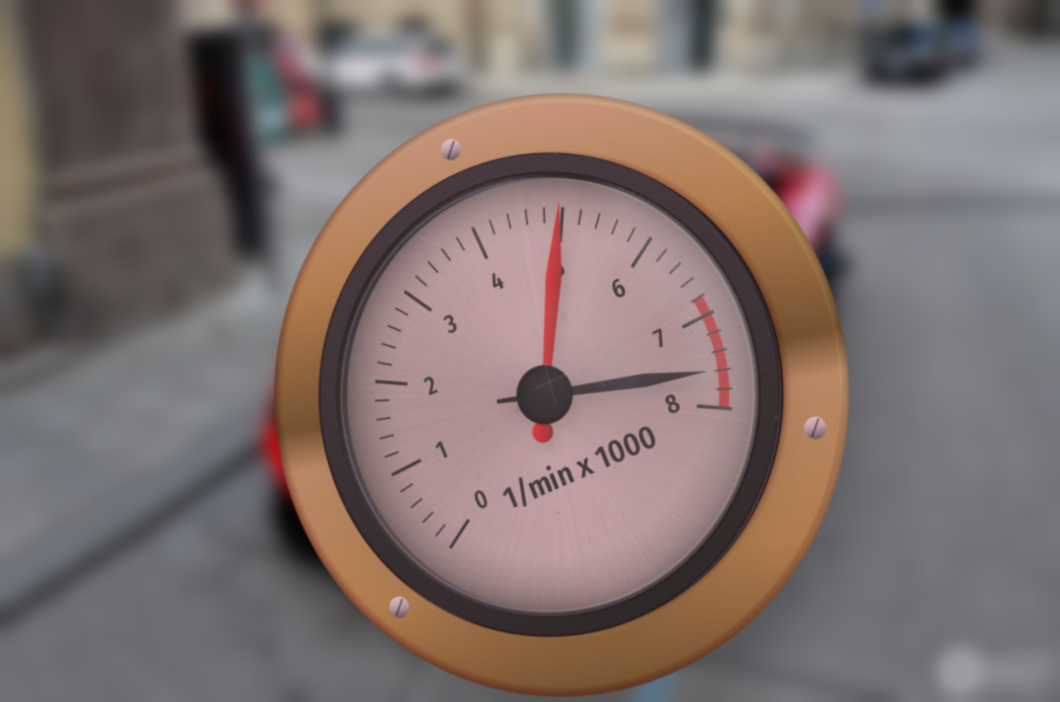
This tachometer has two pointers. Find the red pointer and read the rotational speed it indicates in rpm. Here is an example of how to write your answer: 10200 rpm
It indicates 5000 rpm
